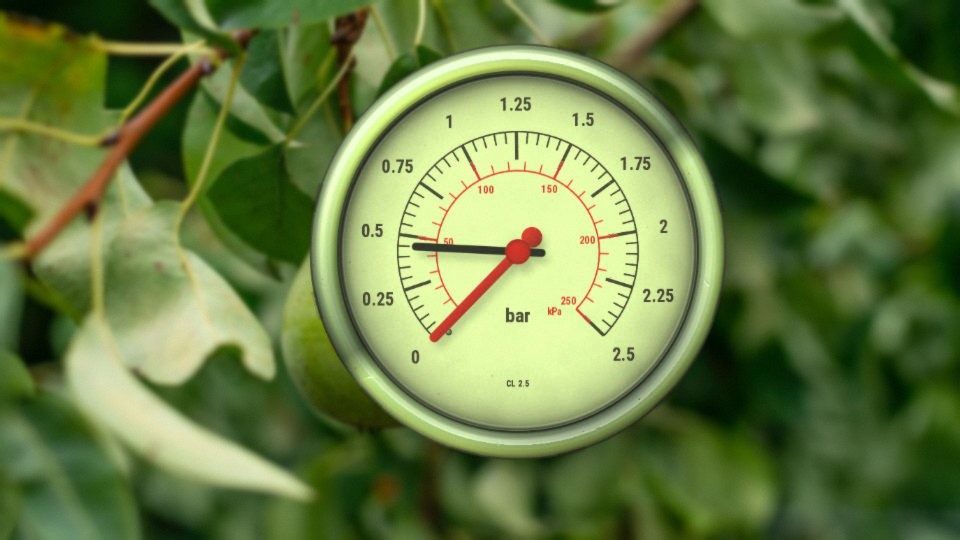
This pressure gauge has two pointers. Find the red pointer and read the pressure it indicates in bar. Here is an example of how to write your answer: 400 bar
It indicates 0 bar
